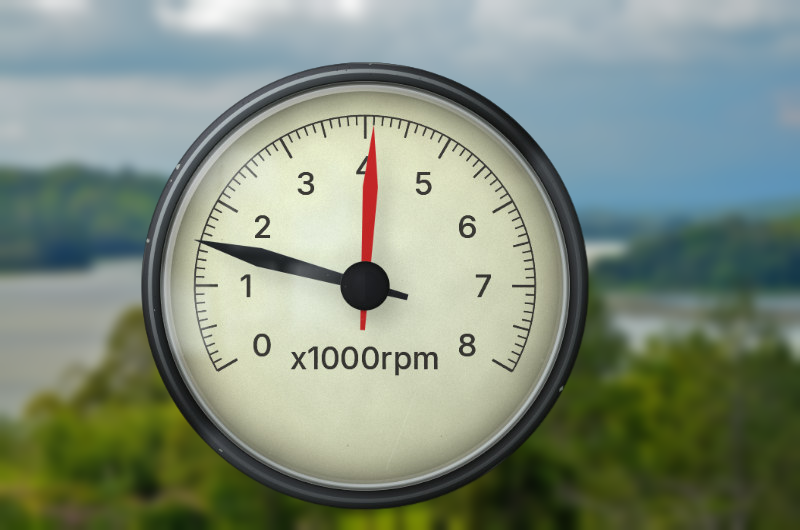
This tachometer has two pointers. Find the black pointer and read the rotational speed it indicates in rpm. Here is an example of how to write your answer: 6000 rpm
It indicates 1500 rpm
